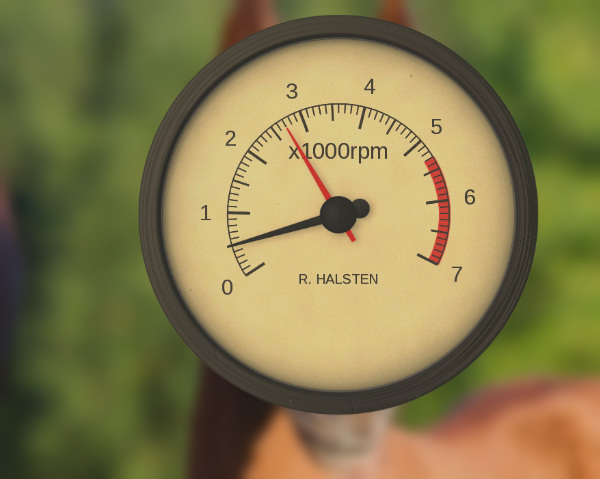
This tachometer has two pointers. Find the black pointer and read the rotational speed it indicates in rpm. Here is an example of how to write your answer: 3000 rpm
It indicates 500 rpm
